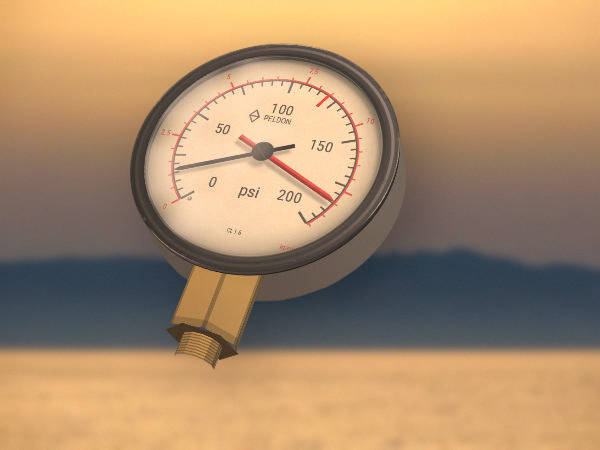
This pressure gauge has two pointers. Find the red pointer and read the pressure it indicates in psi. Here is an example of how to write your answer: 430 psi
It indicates 185 psi
